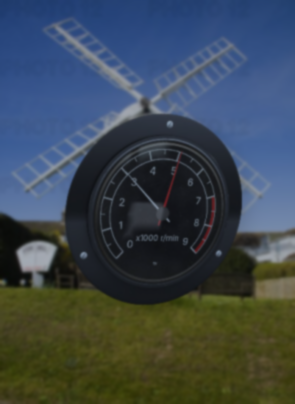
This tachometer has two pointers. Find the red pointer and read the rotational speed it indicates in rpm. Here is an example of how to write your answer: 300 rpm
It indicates 5000 rpm
